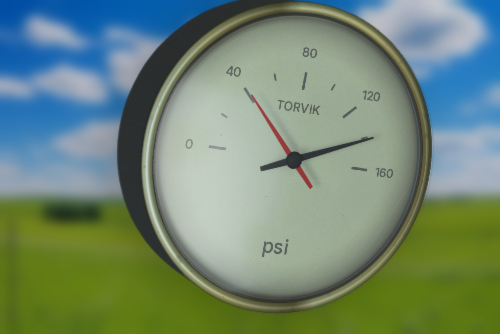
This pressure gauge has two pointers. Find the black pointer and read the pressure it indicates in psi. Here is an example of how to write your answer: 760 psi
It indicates 140 psi
